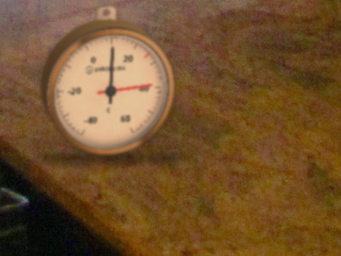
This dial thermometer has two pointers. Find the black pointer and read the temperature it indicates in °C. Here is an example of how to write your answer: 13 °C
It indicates 10 °C
